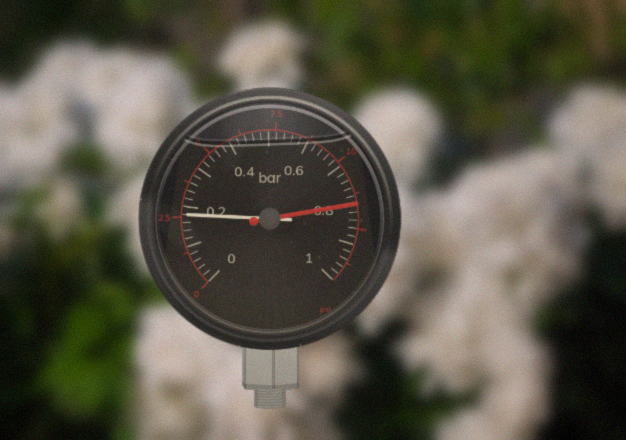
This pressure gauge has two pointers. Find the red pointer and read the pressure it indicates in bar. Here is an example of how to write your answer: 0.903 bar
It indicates 0.8 bar
